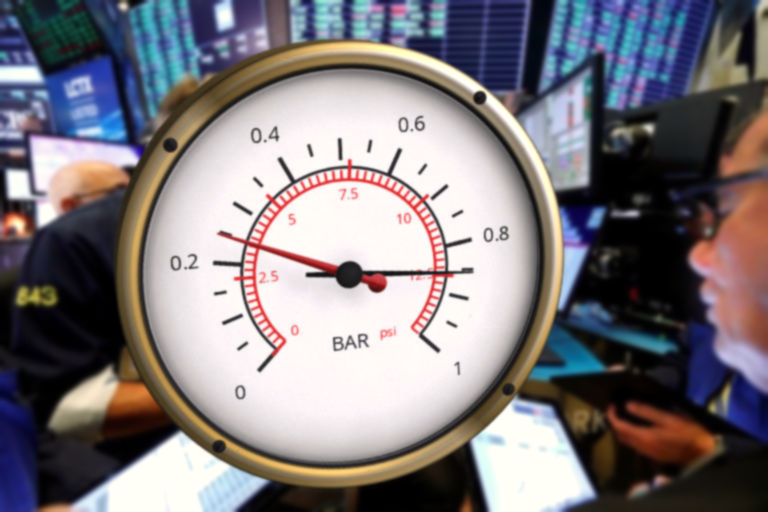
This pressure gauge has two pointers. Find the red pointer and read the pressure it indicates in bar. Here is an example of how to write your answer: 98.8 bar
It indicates 0.25 bar
